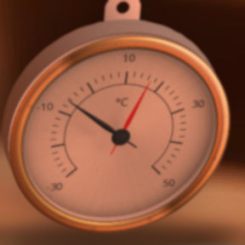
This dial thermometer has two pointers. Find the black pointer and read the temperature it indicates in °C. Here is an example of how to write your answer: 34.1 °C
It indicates -6 °C
